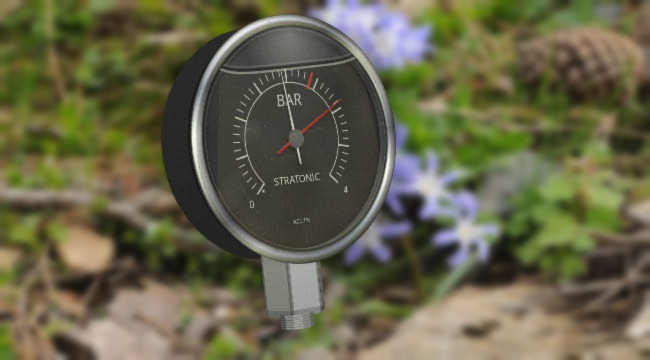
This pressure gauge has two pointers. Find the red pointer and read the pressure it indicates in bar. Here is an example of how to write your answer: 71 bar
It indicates 2.9 bar
